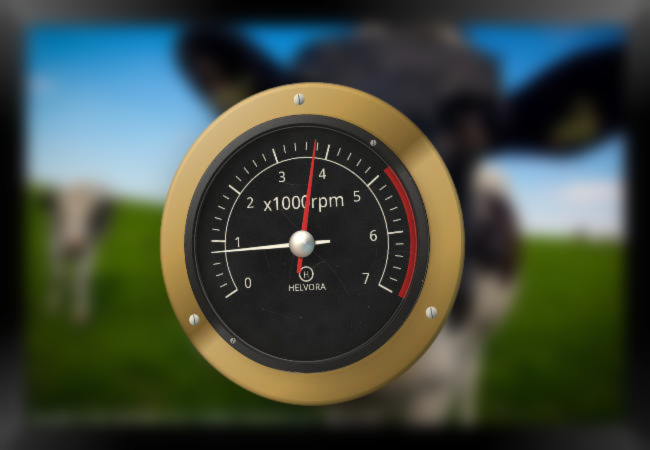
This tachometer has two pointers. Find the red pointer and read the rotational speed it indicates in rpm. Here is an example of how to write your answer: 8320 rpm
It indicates 3800 rpm
